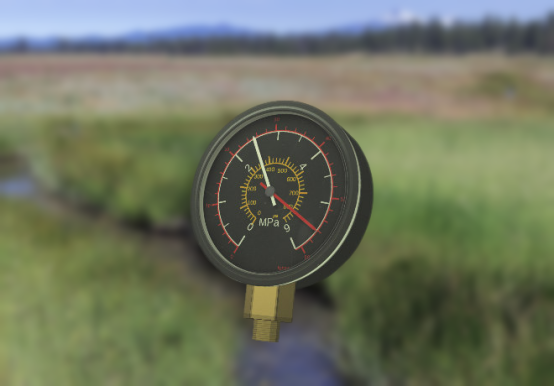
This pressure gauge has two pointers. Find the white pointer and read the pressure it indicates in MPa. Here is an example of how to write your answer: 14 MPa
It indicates 2.5 MPa
